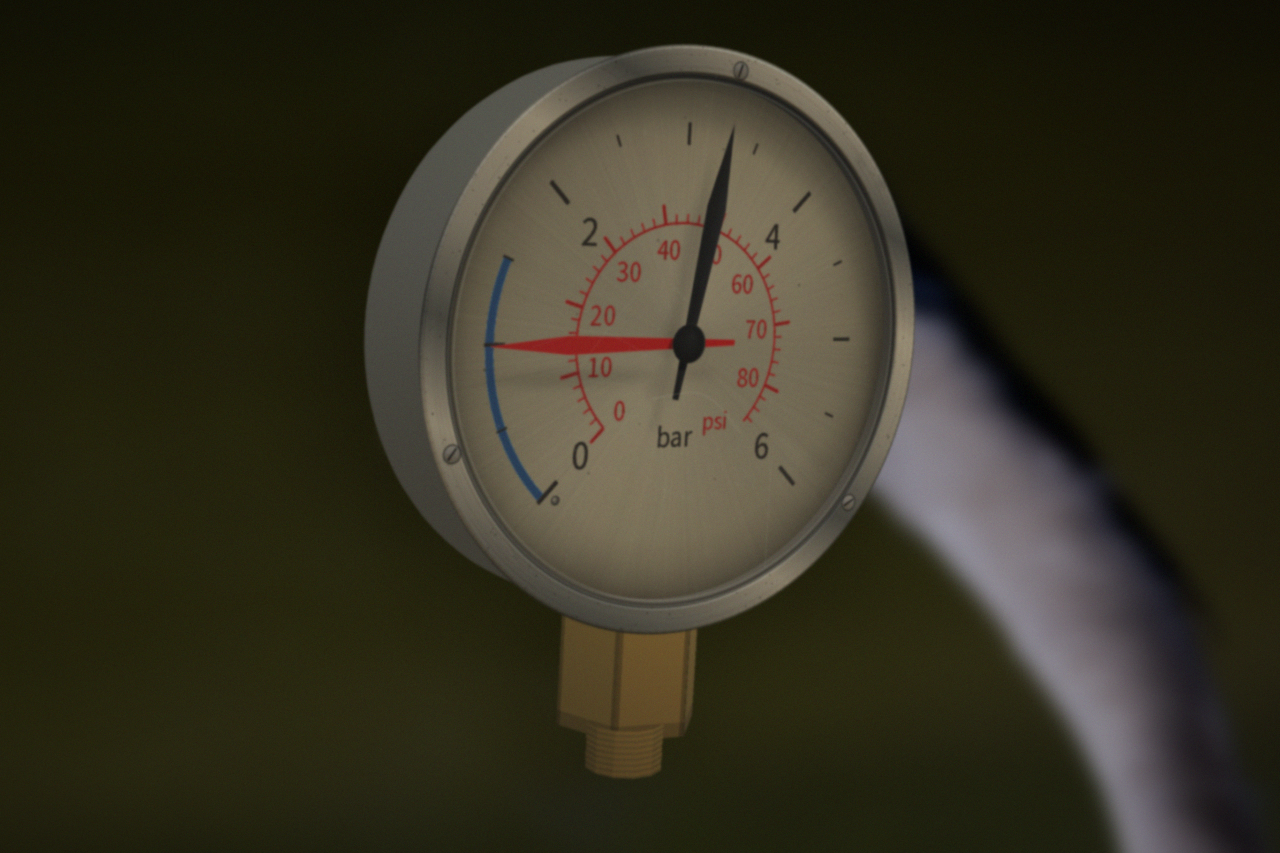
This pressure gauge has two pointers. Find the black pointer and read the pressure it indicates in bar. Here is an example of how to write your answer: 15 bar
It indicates 3.25 bar
